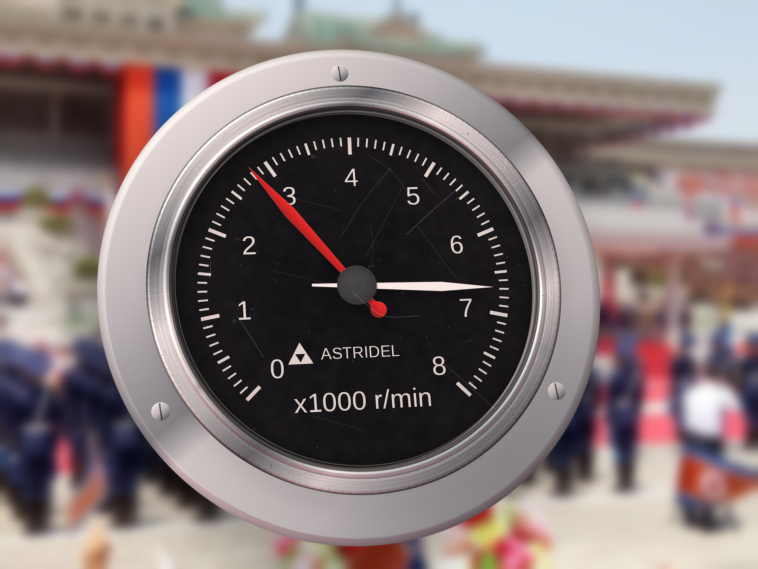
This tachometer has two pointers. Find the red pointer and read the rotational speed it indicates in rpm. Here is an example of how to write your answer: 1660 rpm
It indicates 2800 rpm
